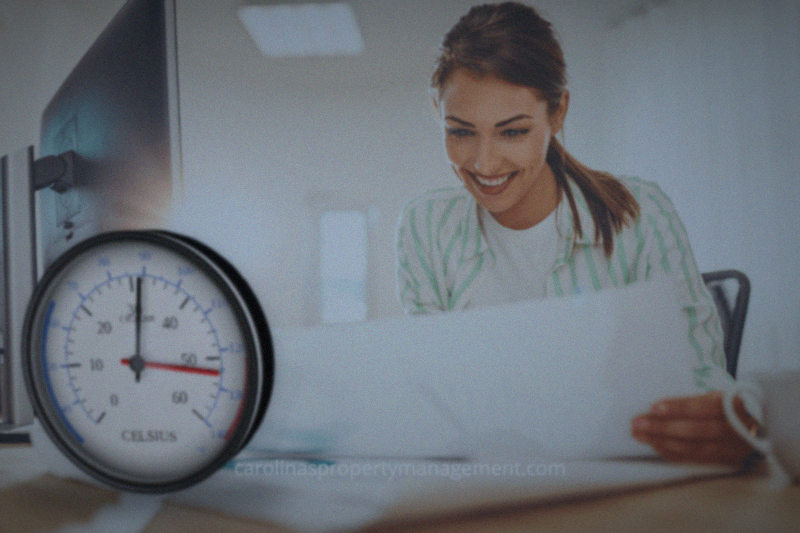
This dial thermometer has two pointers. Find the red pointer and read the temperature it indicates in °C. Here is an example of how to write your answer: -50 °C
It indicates 52 °C
